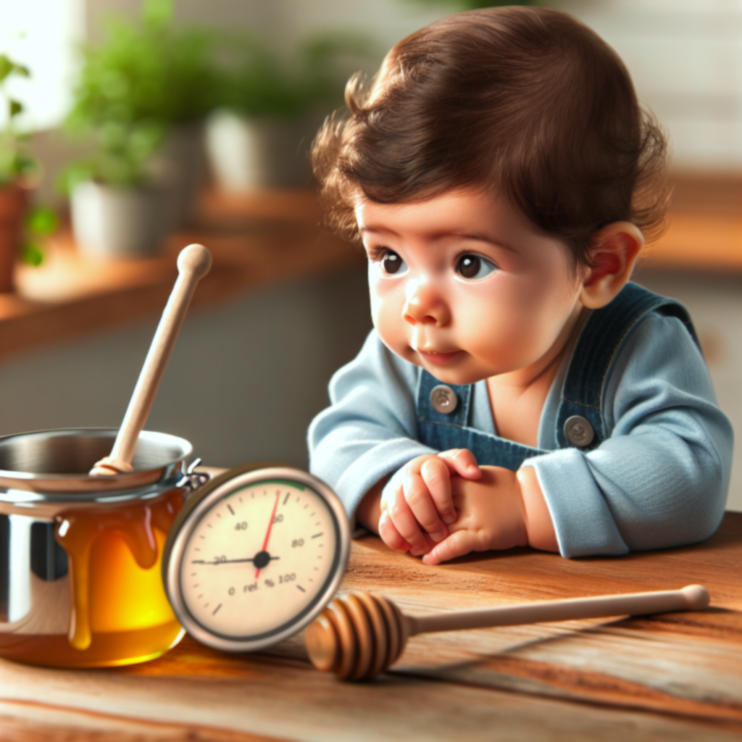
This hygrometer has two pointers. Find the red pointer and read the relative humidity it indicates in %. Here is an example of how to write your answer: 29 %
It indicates 56 %
